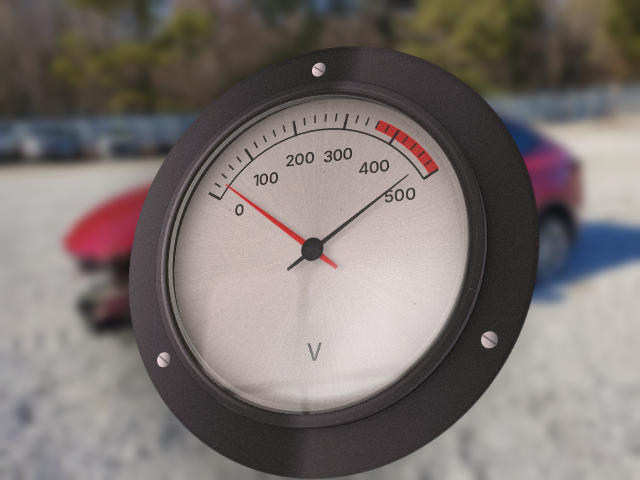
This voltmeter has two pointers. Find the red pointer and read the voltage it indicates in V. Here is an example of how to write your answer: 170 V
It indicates 30 V
